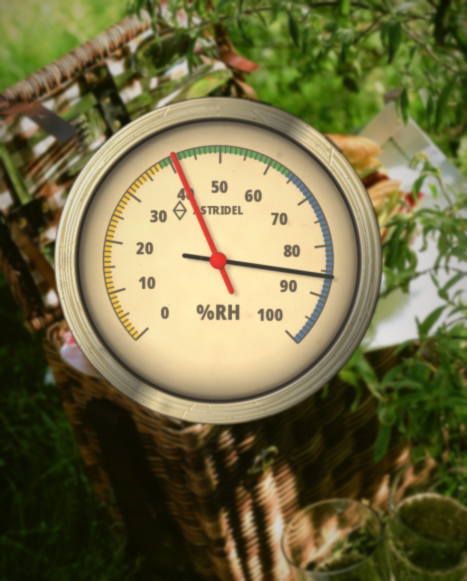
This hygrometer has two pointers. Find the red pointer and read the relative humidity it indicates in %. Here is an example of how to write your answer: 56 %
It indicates 41 %
